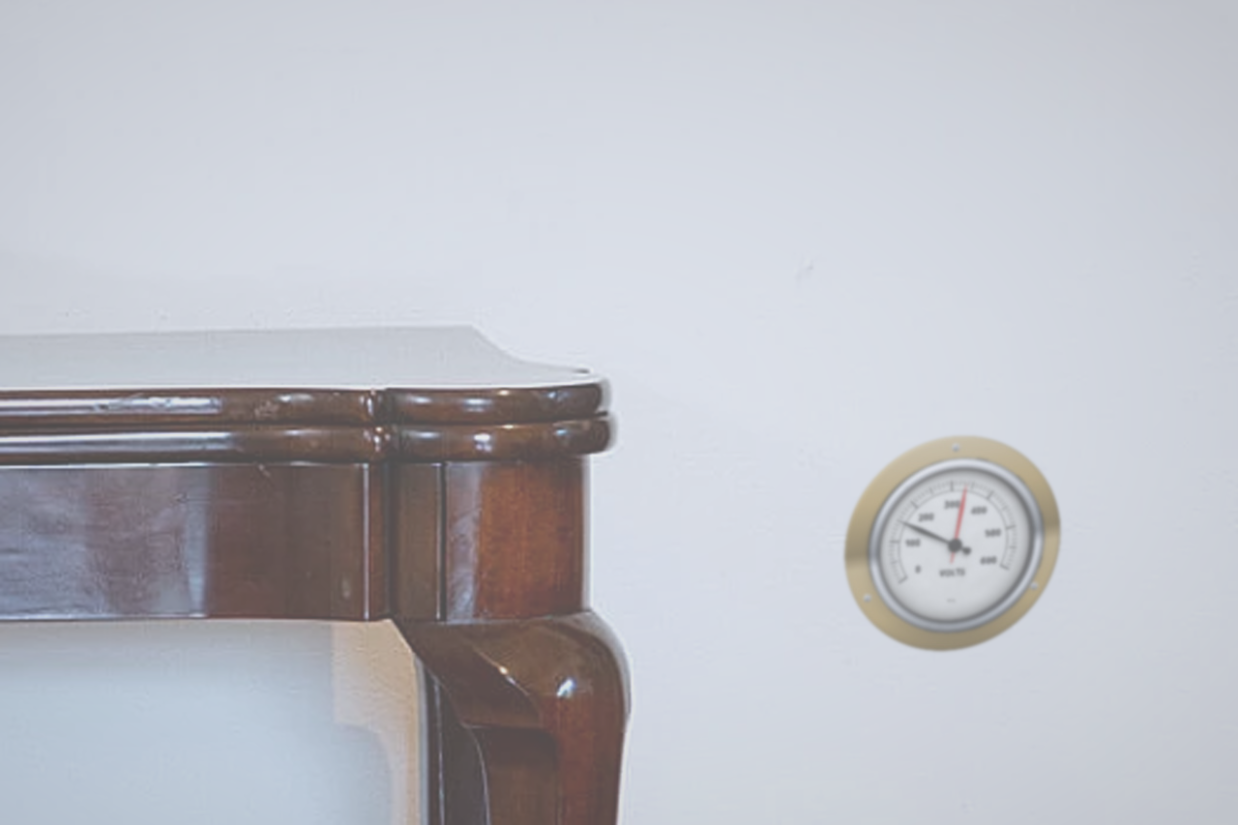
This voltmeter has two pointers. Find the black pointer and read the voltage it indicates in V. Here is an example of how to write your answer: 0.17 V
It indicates 150 V
